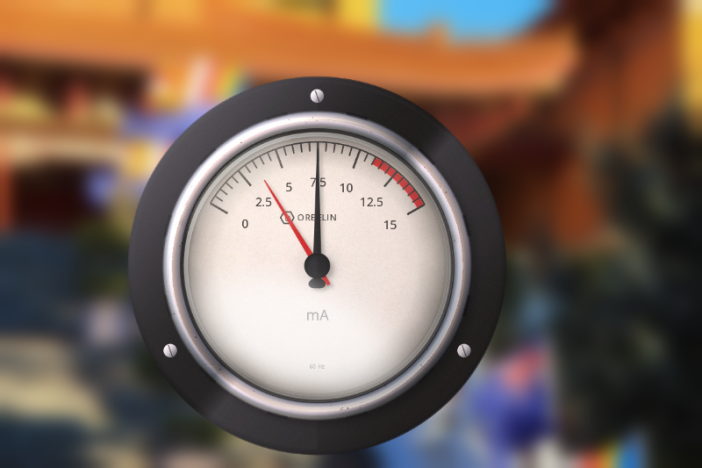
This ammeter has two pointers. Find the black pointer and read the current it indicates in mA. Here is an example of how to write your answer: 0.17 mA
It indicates 7.5 mA
